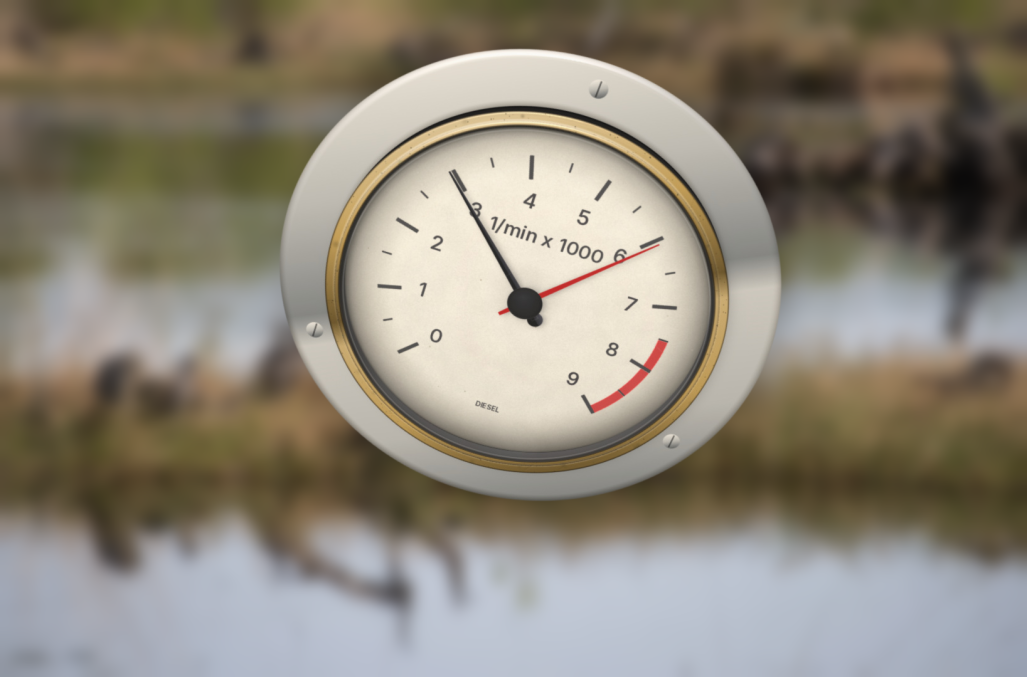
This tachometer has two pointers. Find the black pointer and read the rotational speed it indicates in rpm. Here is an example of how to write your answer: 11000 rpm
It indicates 3000 rpm
